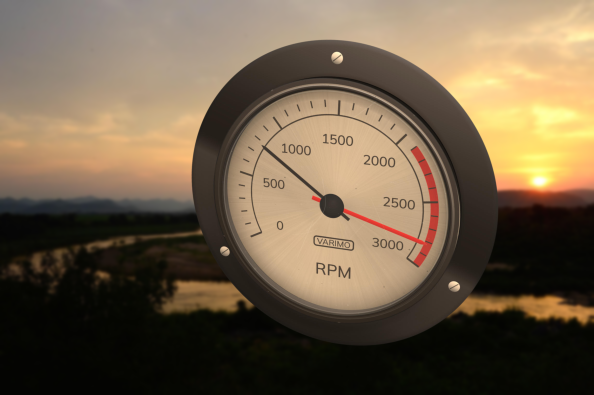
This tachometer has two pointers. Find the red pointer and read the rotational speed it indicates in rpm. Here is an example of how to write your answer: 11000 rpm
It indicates 2800 rpm
